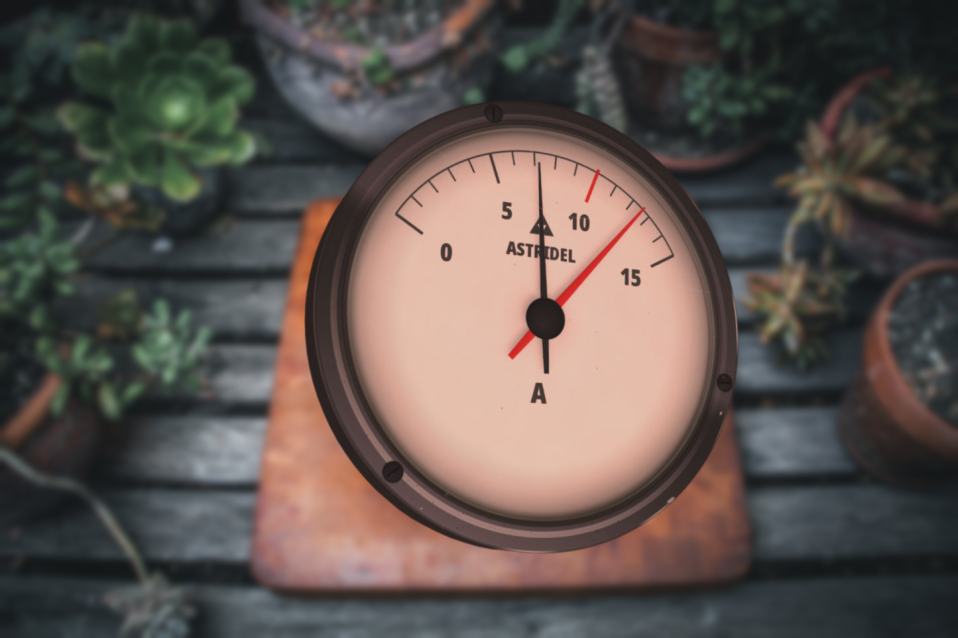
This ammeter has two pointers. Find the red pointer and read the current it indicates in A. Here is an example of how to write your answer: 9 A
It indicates 12.5 A
